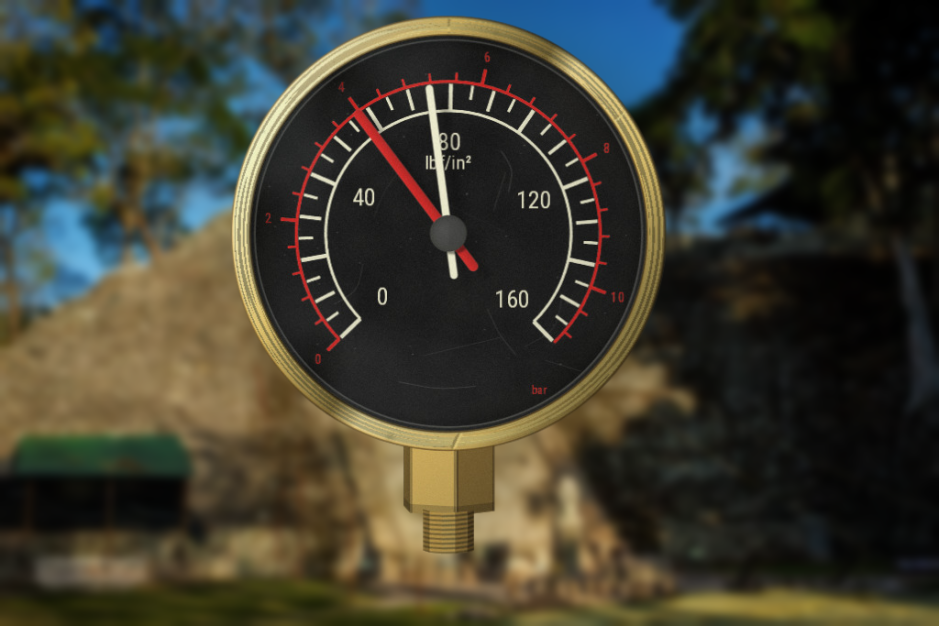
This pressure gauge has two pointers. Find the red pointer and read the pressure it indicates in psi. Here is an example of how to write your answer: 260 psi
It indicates 57.5 psi
